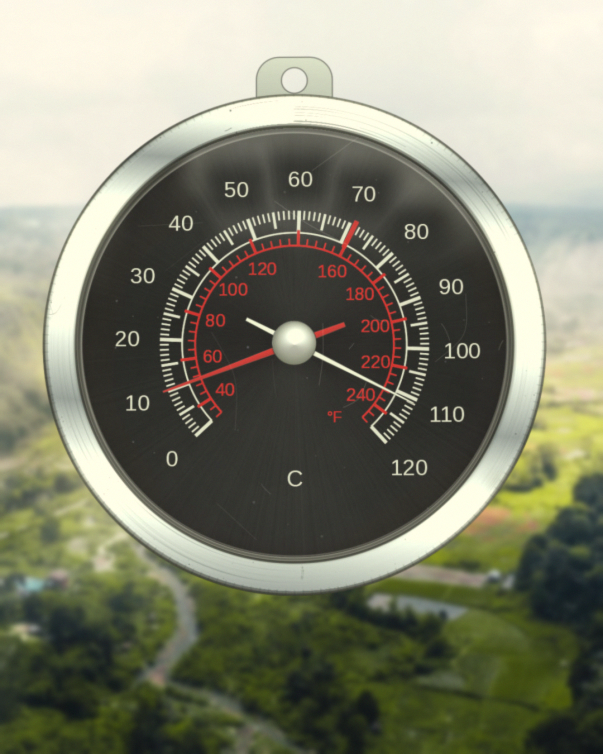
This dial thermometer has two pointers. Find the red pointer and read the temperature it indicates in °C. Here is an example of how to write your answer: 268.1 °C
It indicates 10 °C
